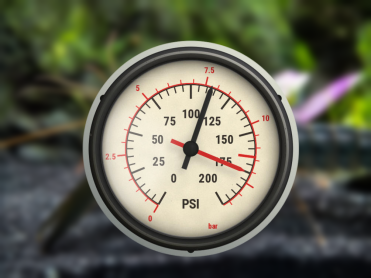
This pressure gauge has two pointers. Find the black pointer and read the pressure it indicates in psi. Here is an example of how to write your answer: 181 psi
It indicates 112.5 psi
